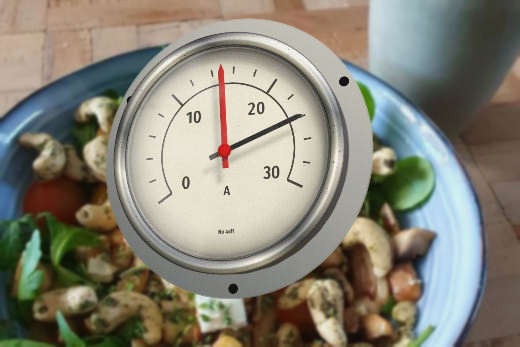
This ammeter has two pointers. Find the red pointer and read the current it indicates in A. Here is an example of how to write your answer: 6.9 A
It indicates 15 A
